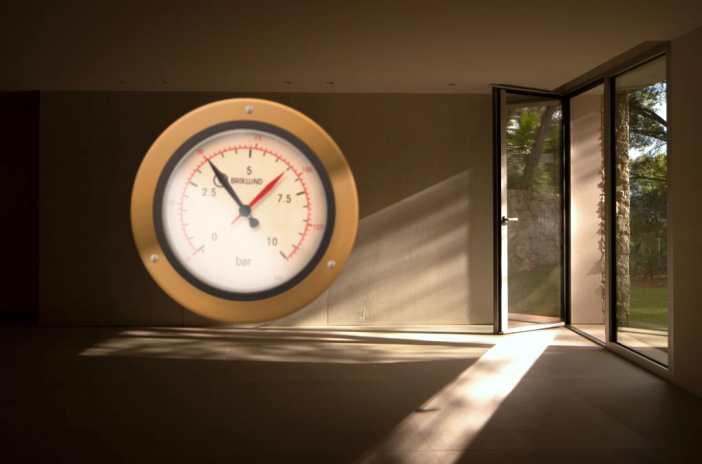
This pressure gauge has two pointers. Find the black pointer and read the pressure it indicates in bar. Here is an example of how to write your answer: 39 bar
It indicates 3.5 bar
